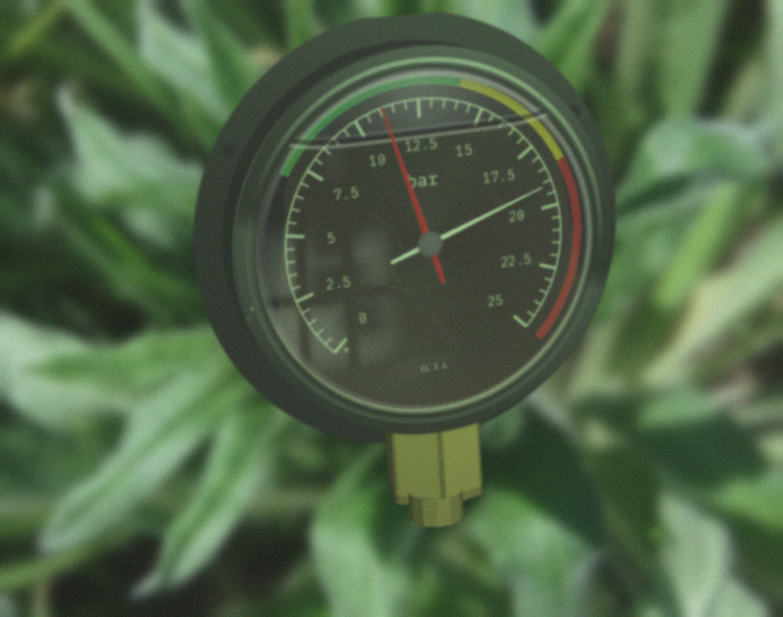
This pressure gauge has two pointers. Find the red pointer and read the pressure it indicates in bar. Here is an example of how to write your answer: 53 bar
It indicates 11 bar
